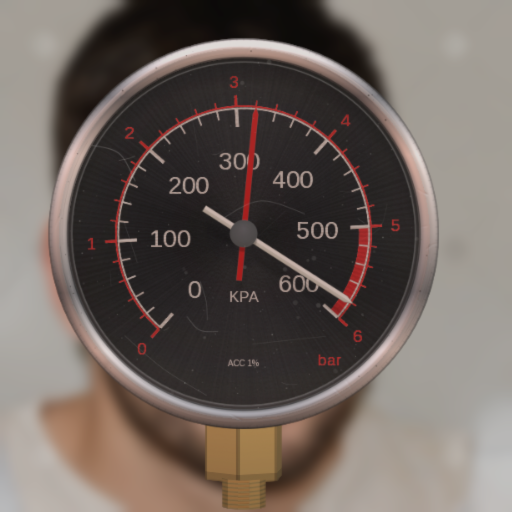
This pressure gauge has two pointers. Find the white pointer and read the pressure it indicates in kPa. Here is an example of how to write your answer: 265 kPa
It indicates 580 kPa
